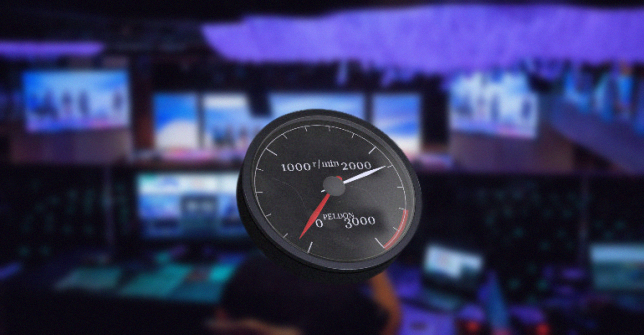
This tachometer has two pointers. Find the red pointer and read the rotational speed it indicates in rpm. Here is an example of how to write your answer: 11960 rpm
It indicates 100 rpm
